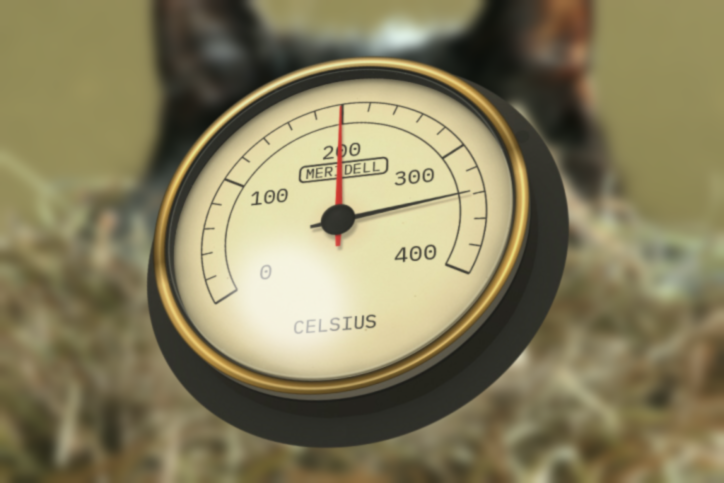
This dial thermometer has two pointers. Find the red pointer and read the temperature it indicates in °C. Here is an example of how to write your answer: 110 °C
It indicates 200 °C
